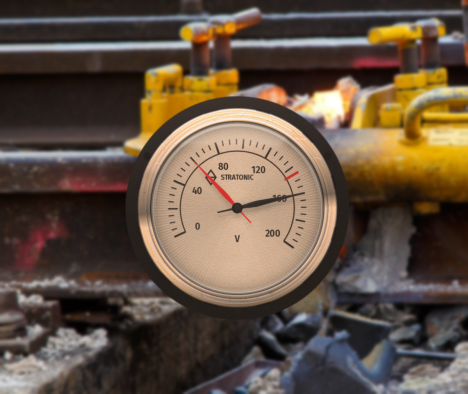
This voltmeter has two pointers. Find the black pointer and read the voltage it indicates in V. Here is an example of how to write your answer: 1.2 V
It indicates 160 V
